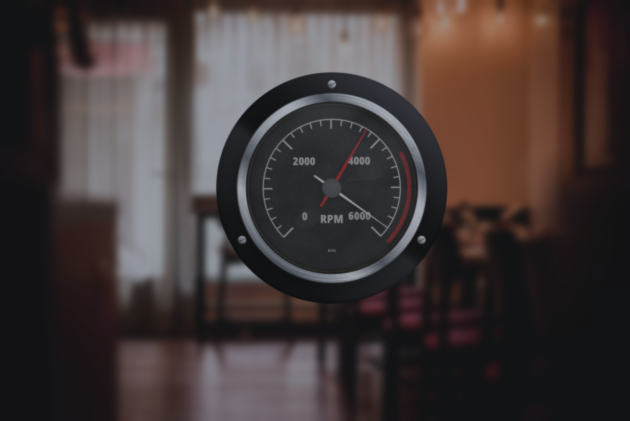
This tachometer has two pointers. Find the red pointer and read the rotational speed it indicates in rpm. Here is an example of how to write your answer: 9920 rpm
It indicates 3700 rpm
